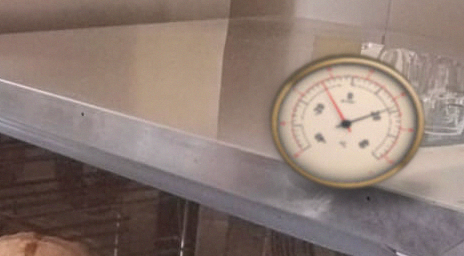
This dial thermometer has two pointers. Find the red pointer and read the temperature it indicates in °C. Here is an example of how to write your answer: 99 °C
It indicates -10 °C
